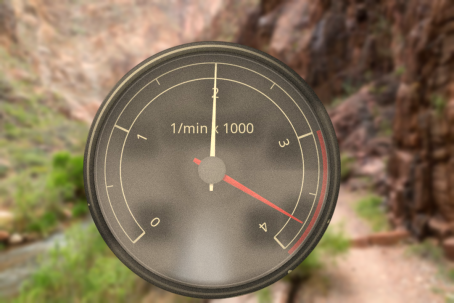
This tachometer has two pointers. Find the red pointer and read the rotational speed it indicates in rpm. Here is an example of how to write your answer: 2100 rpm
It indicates 3750 rpm
